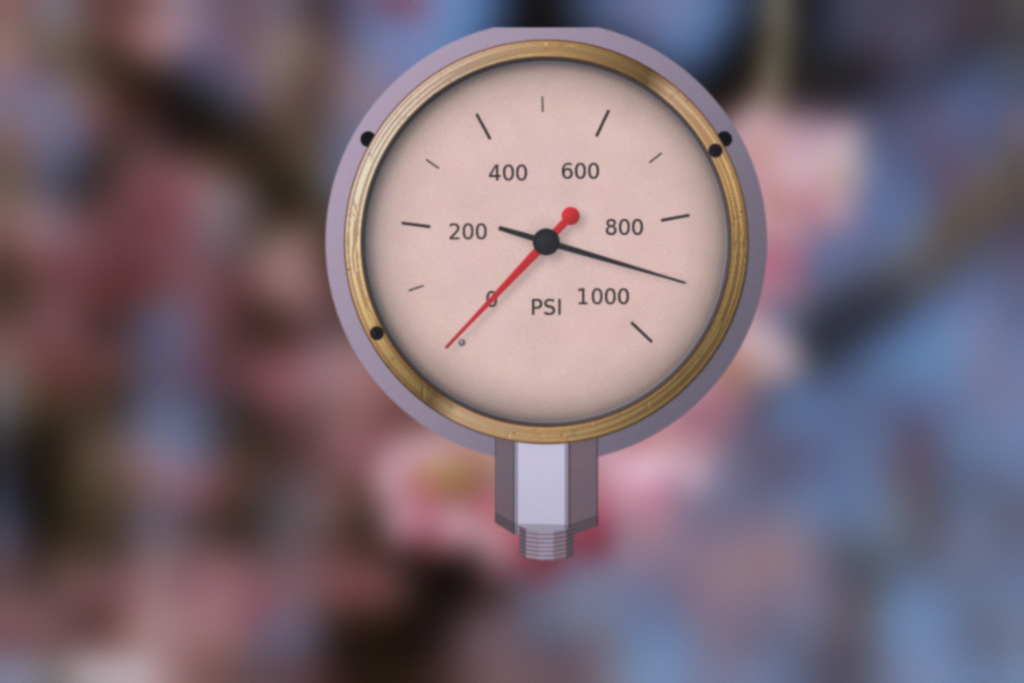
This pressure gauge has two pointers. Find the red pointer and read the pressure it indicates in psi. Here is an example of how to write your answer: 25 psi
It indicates 0 psi
